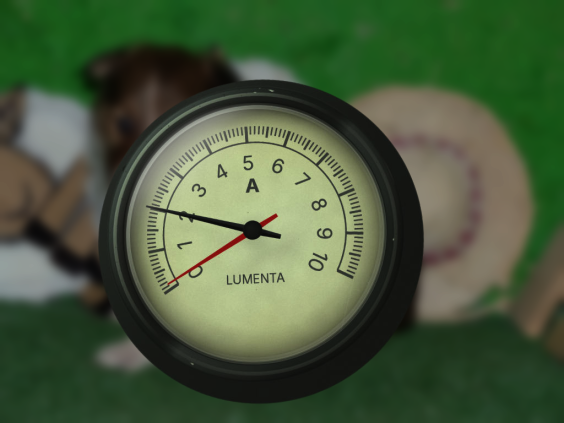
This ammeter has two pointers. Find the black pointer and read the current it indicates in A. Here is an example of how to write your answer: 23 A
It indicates 2 A
